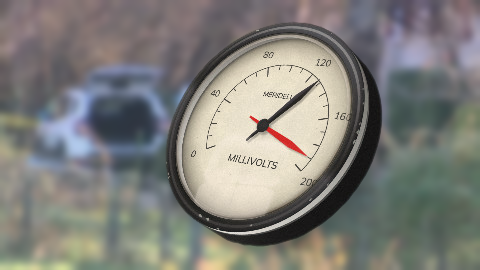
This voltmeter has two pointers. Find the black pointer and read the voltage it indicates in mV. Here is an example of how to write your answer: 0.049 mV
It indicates 130 mV
